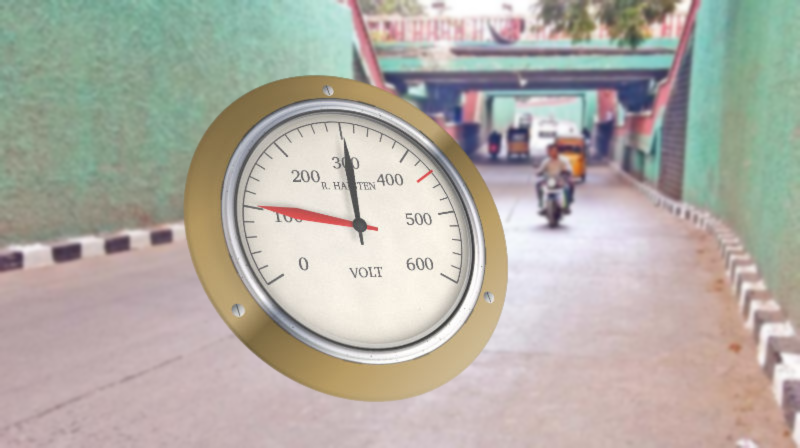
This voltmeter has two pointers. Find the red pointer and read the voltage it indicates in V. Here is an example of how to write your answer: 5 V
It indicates 100 V
